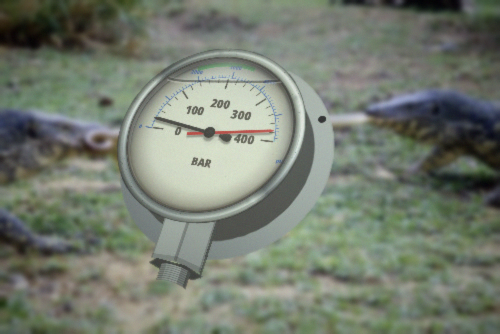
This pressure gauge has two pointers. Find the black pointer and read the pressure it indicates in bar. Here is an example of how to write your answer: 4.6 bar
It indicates 20 bar
